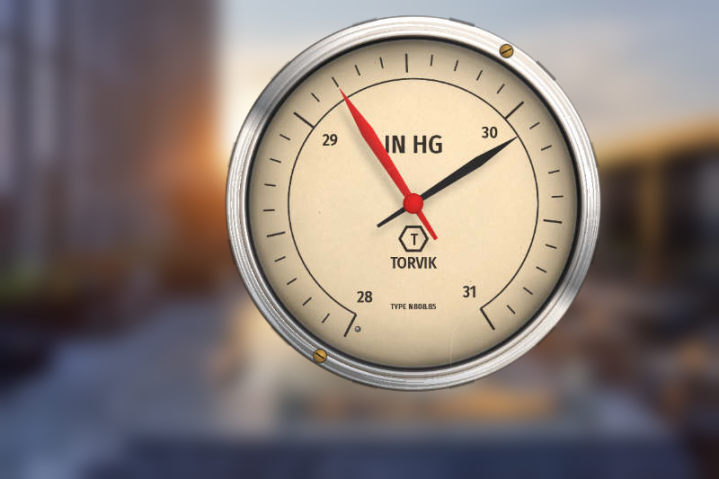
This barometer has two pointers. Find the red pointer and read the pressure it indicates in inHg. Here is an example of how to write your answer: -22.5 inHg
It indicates 29.2 inHg
